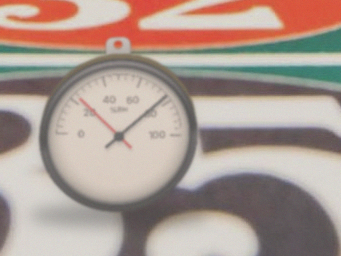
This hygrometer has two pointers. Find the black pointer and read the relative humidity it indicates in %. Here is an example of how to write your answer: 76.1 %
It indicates 76 %
